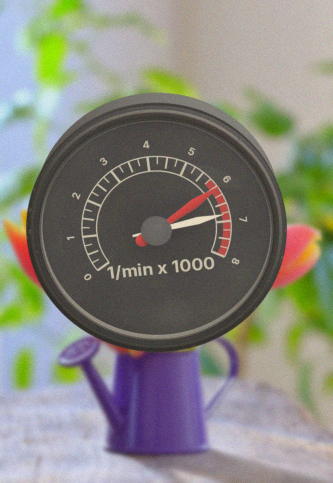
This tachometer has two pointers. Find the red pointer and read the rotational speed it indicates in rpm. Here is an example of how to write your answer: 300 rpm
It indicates 6000 rpm
